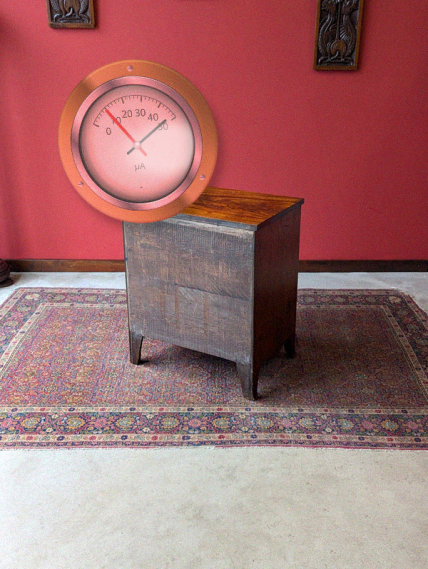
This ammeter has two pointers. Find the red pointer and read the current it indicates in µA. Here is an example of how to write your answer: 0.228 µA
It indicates 10 µA
